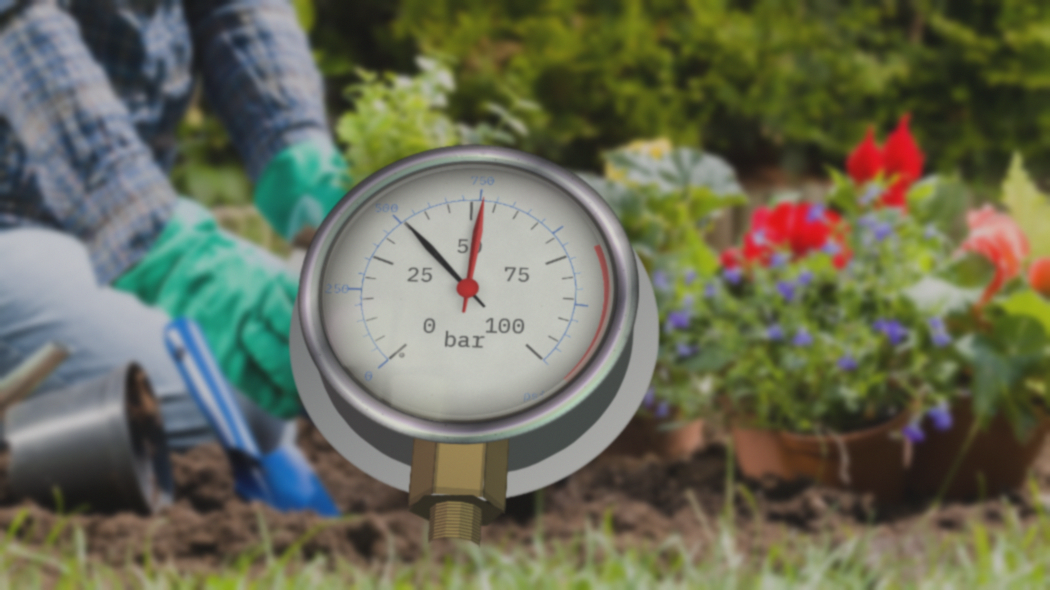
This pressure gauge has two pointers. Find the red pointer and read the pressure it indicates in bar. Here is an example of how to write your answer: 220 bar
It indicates 52.5 bar
